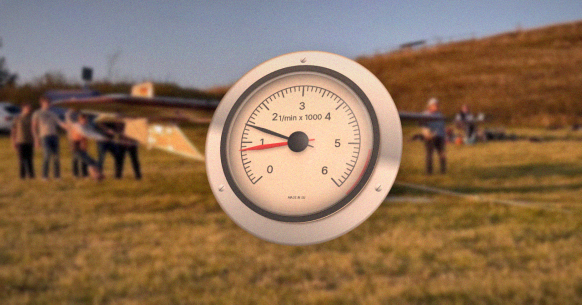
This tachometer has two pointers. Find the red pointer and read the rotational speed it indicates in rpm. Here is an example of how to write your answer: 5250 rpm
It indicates 800 rpm
